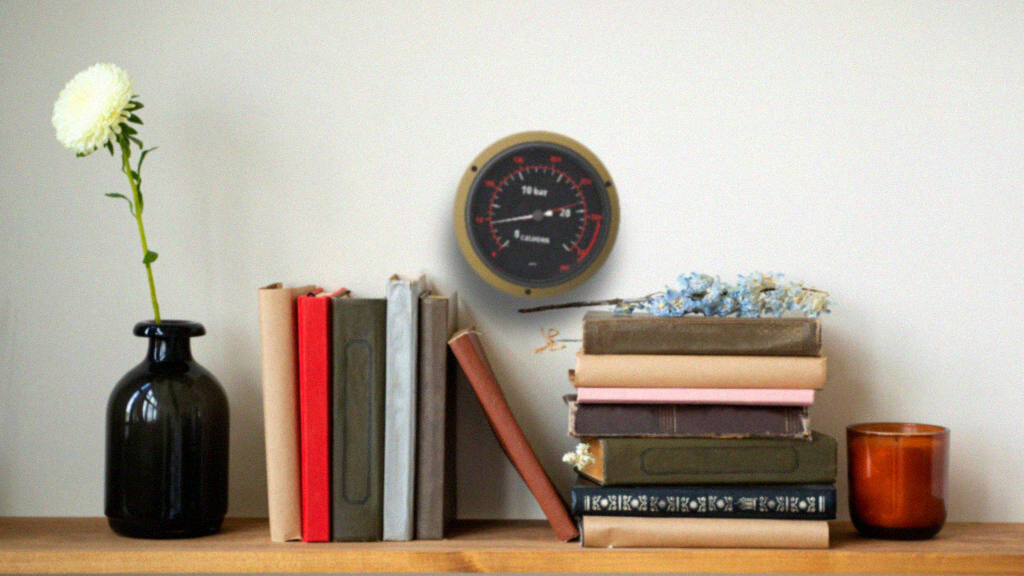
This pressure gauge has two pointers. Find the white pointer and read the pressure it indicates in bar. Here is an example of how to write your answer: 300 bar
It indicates 3 bar
